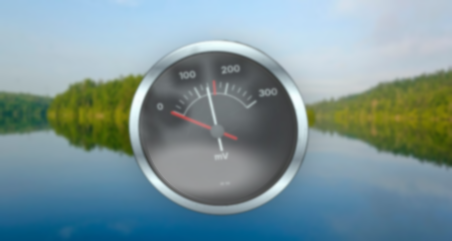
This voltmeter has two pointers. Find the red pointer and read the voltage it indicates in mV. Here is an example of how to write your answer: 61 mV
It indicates 0 mV
